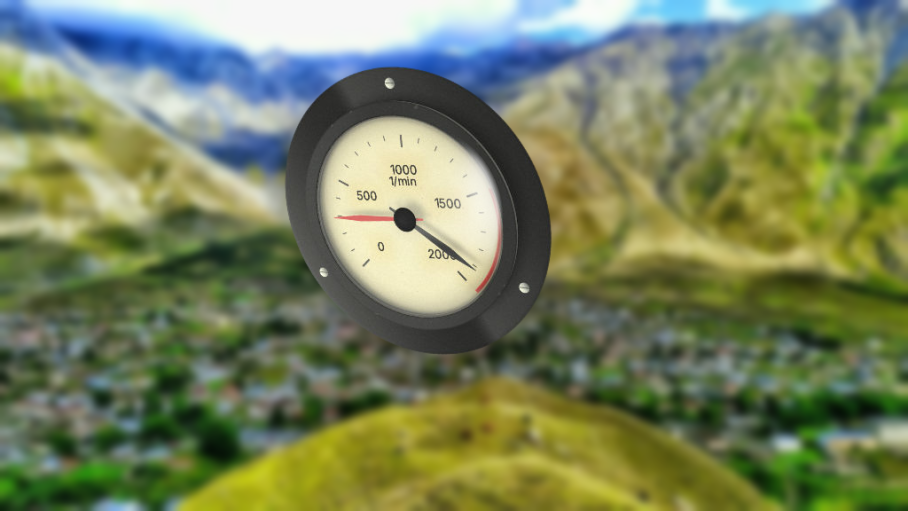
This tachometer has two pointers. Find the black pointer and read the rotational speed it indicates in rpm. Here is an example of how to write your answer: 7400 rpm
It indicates 1900 rpm
